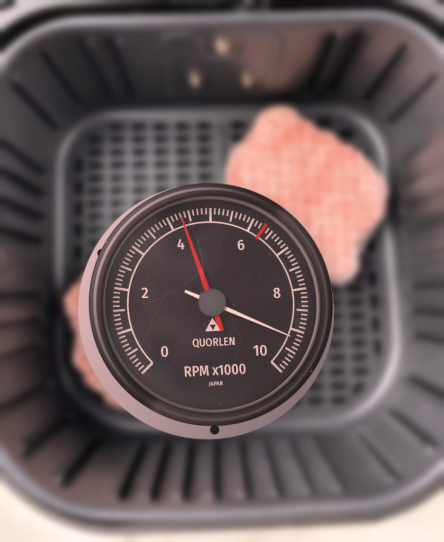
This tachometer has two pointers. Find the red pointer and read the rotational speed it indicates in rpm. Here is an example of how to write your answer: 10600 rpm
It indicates 4300 rpm
